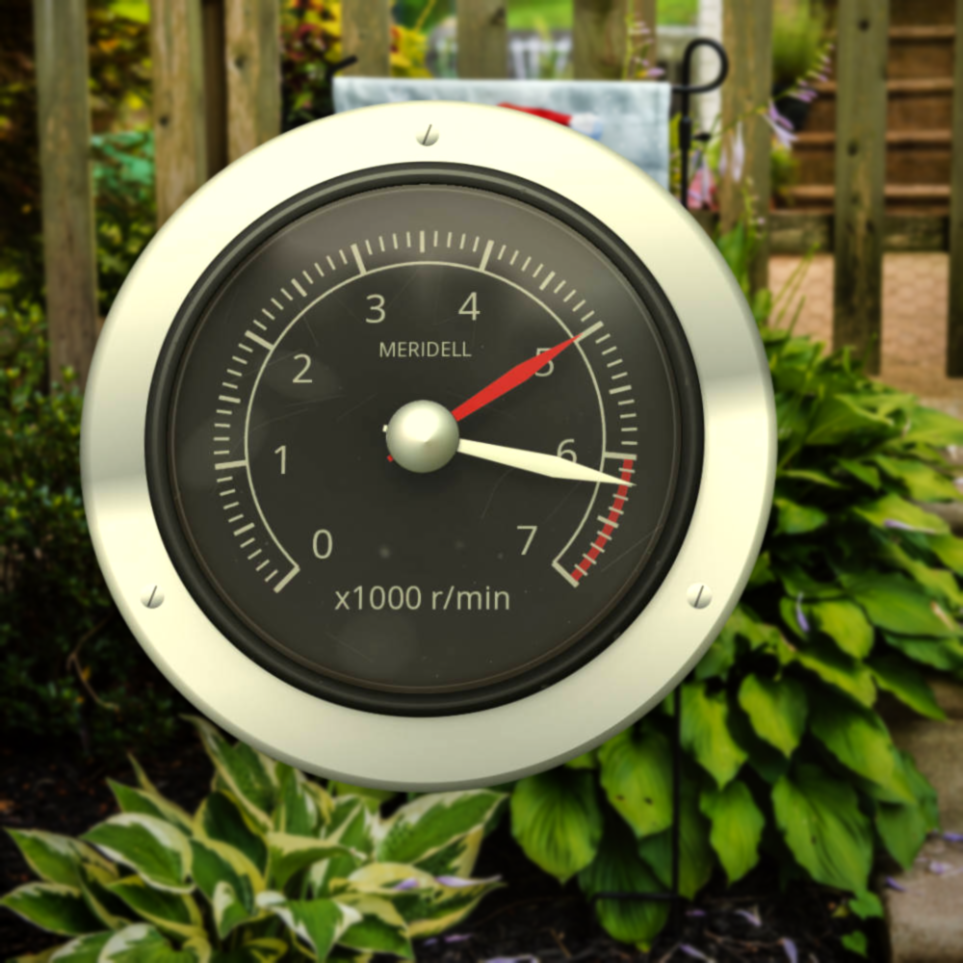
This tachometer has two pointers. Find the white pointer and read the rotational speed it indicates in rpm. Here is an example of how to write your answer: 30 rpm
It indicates 6200 rpm
